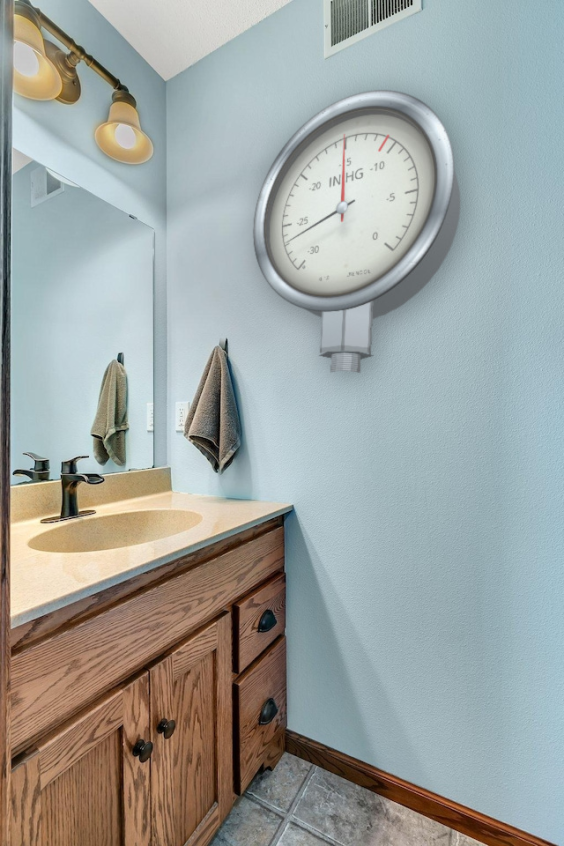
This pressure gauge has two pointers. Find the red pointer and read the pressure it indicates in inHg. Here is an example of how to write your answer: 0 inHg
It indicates -15 inHg
